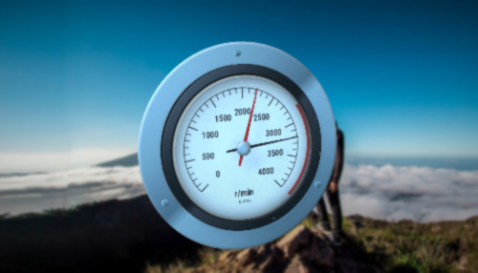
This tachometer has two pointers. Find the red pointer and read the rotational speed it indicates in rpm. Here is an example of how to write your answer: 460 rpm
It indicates 2200 rpm
